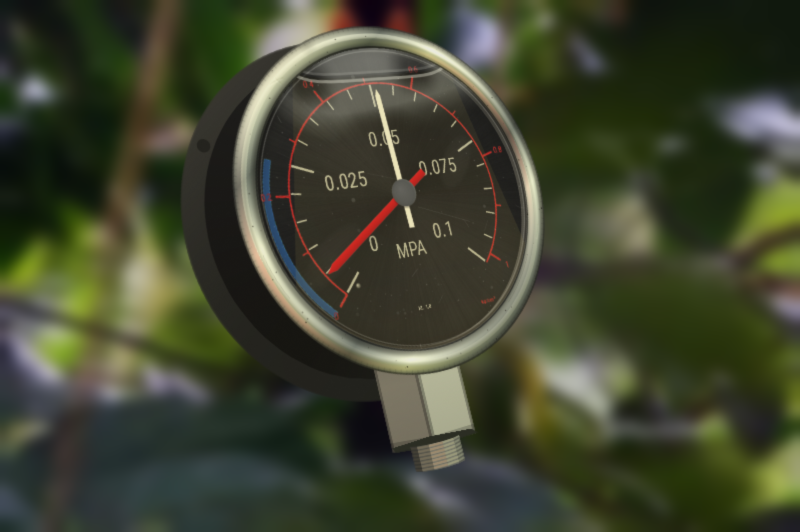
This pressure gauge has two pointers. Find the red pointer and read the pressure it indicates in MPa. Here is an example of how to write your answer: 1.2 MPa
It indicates 0.005 MPa
